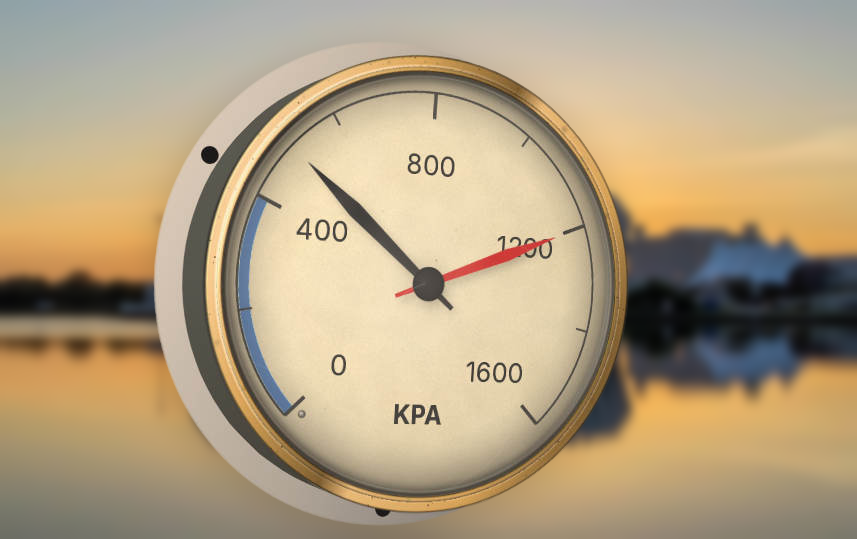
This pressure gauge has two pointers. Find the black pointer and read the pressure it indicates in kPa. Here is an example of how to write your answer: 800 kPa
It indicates 500 kPa
